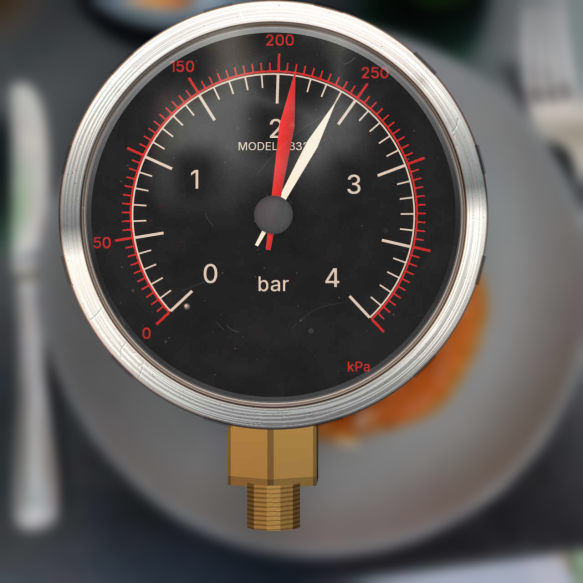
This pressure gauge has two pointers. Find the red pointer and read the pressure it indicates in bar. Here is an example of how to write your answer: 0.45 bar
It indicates 2.1 bar
